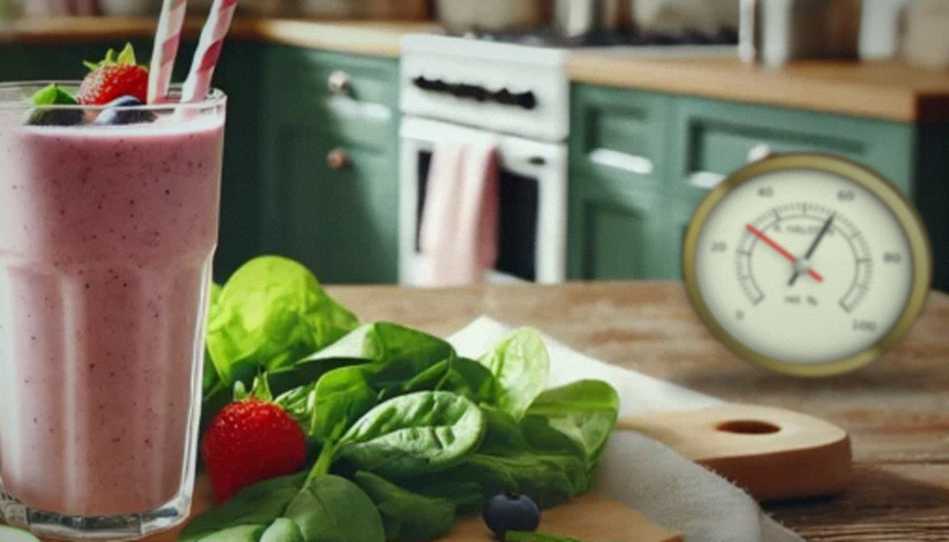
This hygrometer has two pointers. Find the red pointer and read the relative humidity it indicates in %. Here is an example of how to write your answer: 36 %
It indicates 30 %
